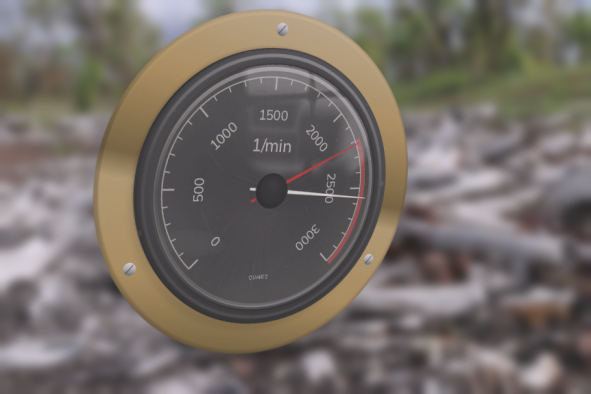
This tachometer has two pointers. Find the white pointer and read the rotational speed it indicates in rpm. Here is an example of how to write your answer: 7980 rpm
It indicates 2550 rpm
